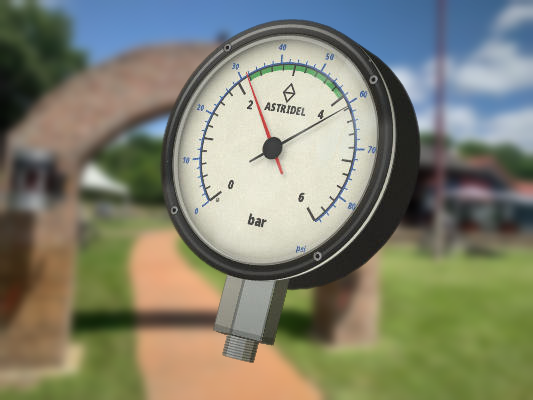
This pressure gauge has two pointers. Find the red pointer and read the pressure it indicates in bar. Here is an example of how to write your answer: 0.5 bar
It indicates 2.2 bar
